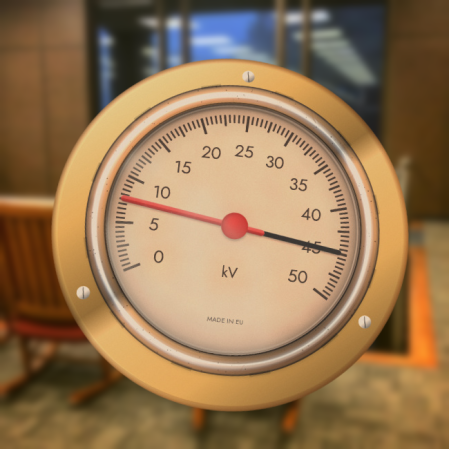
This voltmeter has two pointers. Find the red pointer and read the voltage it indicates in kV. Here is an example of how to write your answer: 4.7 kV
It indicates 7.5 kV
